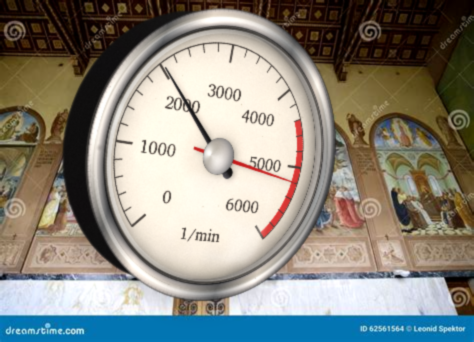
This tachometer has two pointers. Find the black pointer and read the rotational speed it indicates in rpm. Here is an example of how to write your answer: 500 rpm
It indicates 2000 rpm
